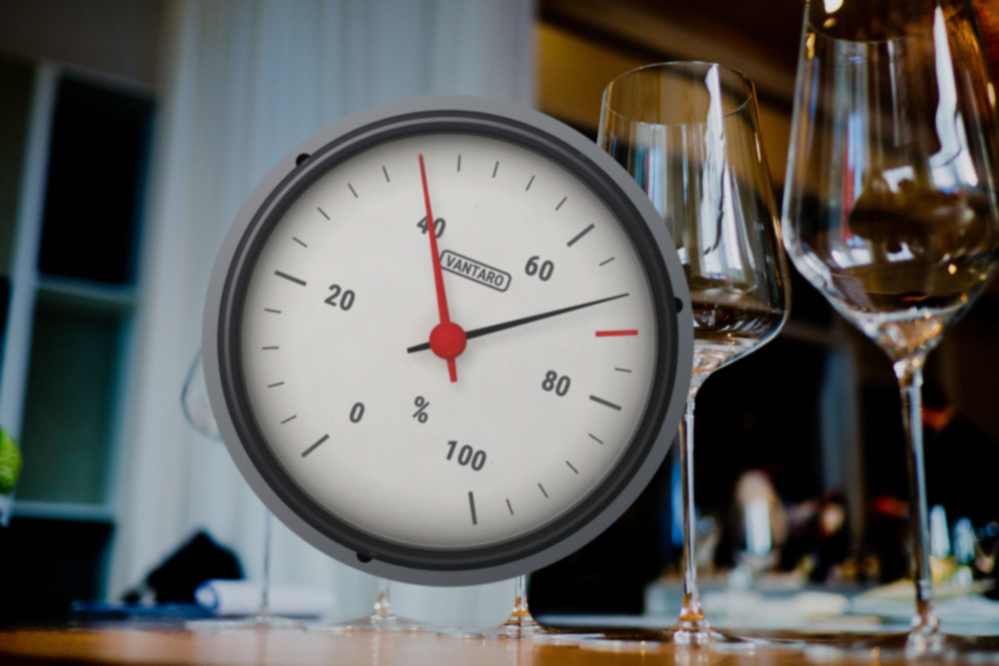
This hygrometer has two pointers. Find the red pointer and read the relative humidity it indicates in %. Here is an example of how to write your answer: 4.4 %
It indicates 40 %
